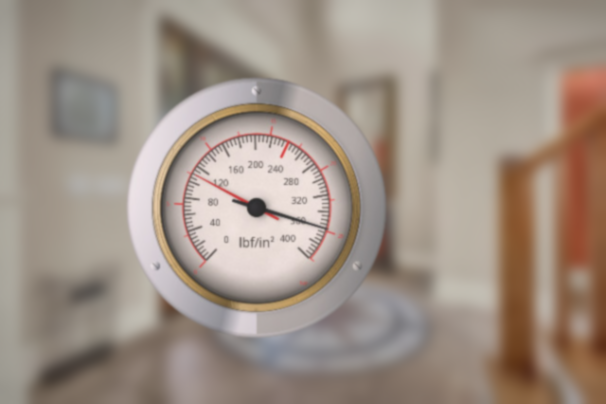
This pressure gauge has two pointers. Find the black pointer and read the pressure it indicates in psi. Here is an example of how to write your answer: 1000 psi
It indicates 360 psi
